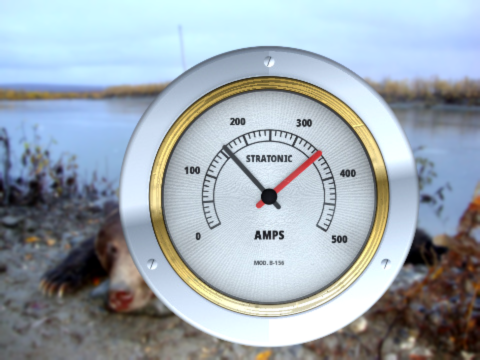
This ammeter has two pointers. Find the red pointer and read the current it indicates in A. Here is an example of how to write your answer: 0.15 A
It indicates 350 A
